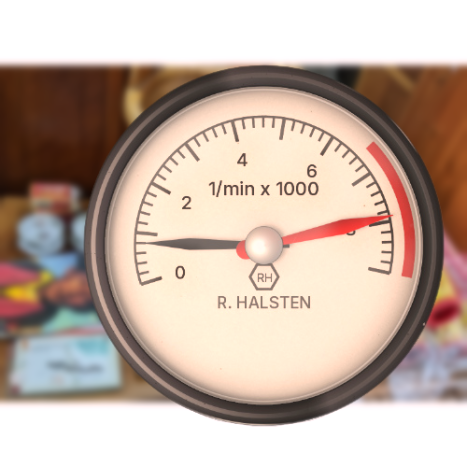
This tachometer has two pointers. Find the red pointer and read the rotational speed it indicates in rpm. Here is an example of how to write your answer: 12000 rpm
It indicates 7900 rpm
